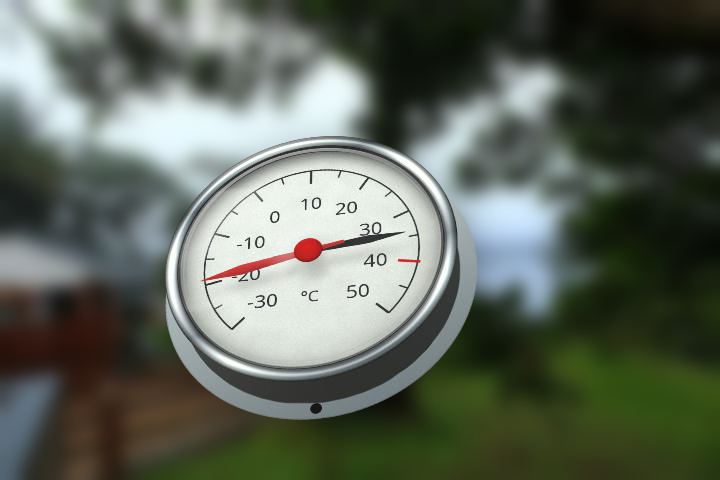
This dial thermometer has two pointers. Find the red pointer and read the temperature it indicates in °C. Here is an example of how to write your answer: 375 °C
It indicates -20 °C
